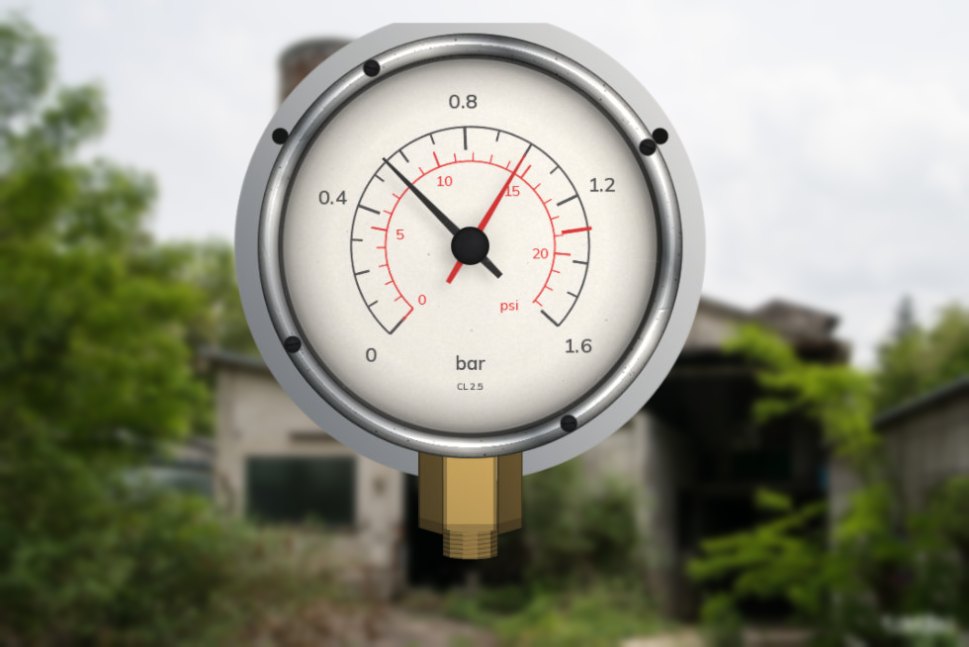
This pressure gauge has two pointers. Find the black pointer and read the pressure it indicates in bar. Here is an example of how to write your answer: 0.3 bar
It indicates 0.55 bar
